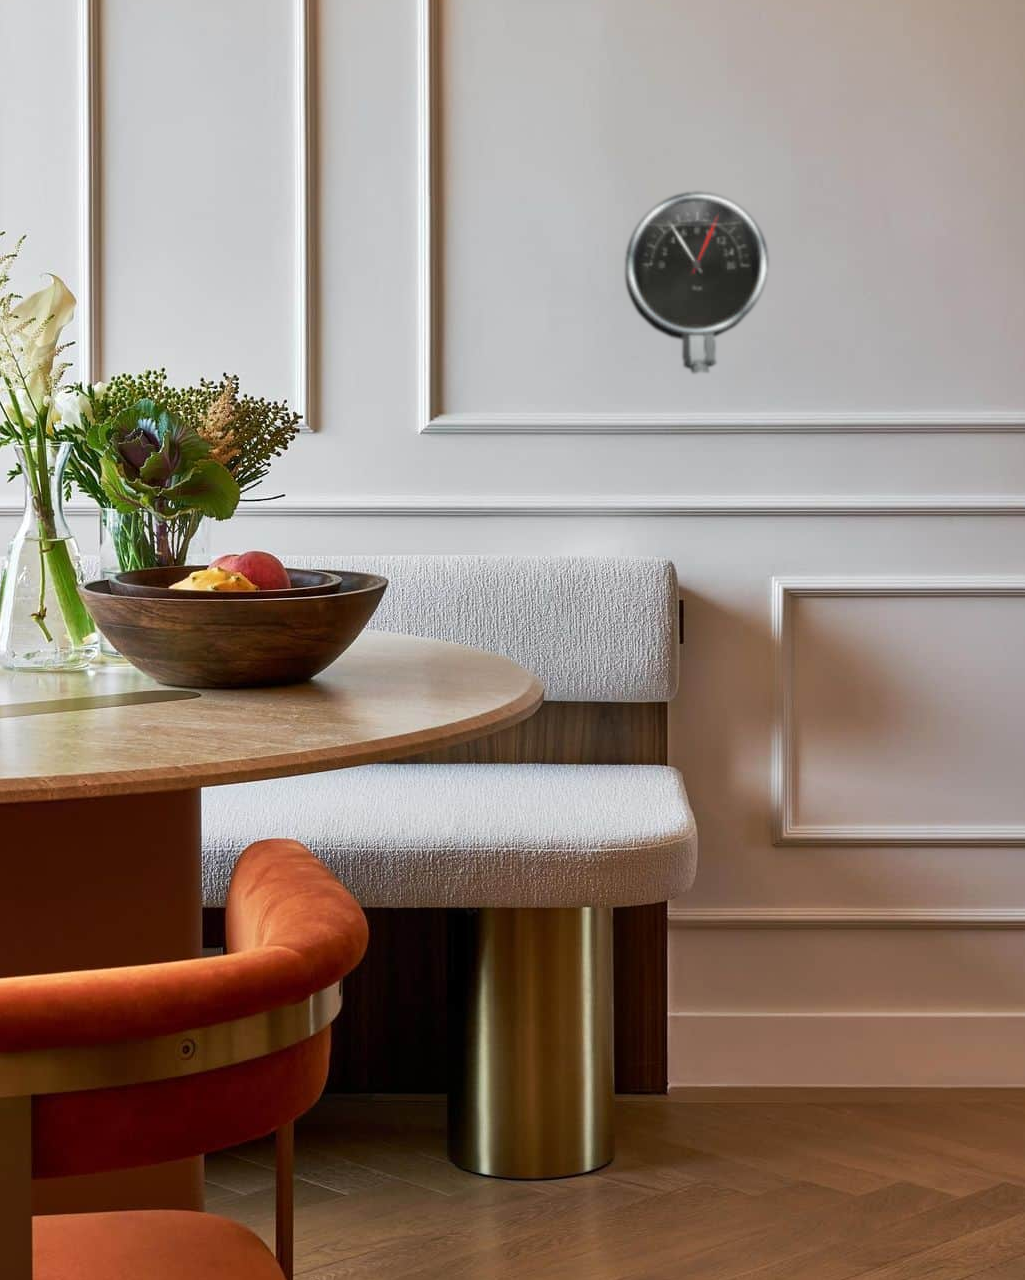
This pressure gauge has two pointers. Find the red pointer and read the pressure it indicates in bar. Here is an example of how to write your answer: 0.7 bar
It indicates 10 bar
